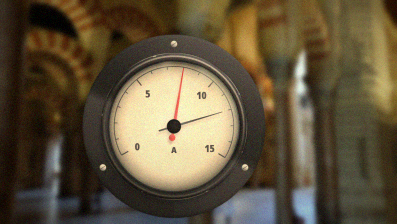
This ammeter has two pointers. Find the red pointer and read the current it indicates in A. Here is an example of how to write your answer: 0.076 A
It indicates 8 A
